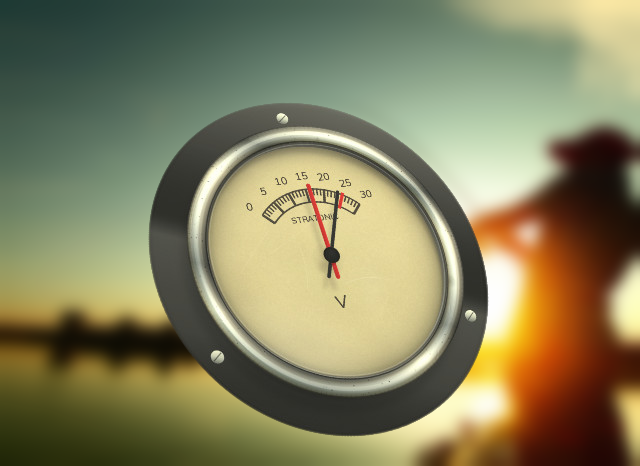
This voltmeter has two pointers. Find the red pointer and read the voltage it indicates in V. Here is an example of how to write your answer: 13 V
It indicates 15 V
